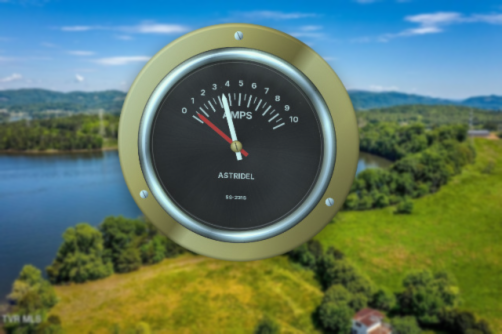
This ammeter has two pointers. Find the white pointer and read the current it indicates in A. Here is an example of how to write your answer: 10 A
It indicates 3.5 A
